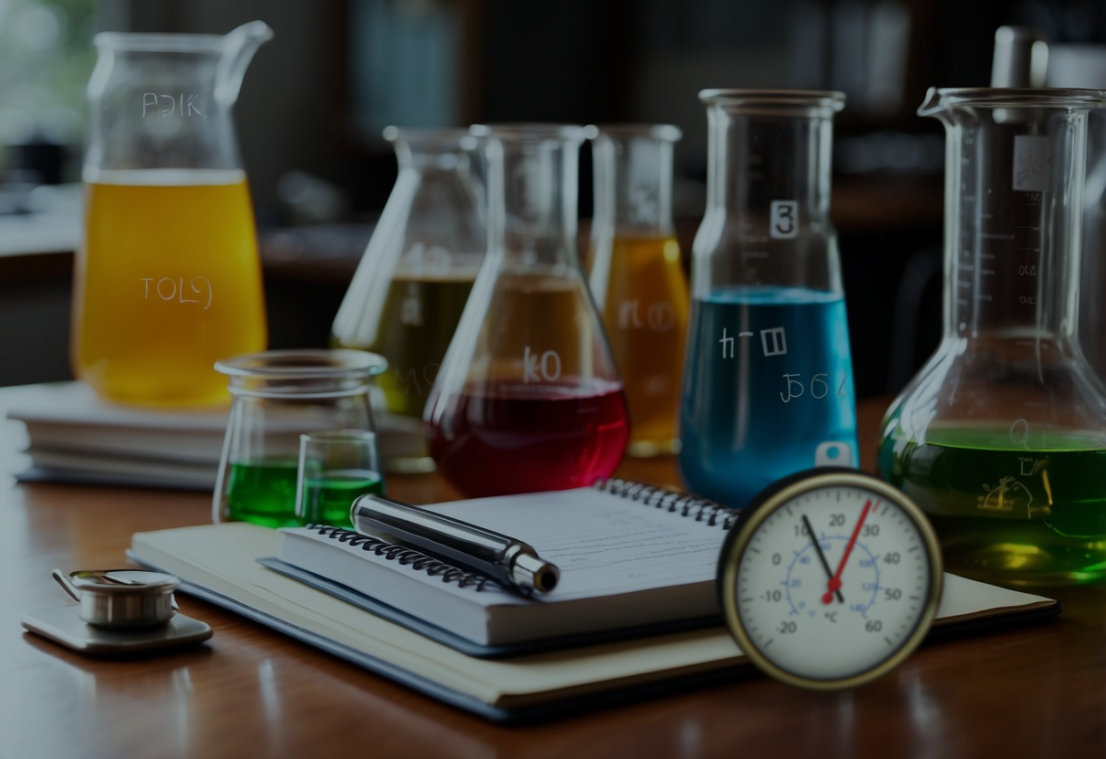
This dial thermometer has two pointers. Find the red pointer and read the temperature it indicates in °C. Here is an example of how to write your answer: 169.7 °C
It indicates 26 °C
